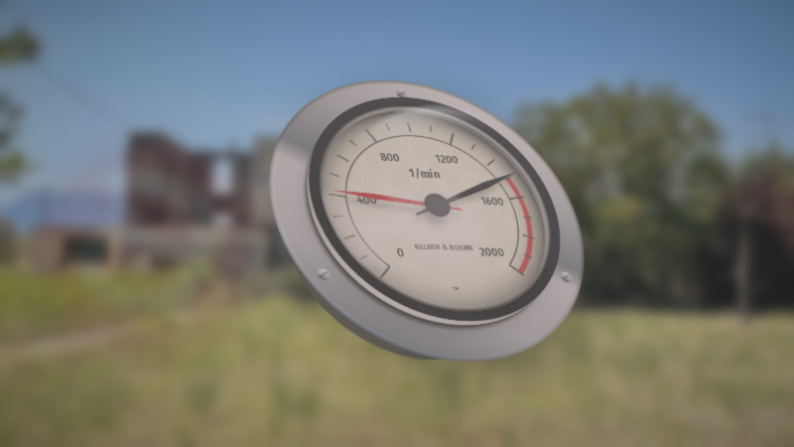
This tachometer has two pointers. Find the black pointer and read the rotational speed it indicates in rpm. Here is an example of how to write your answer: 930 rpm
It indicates 1500 rpm
